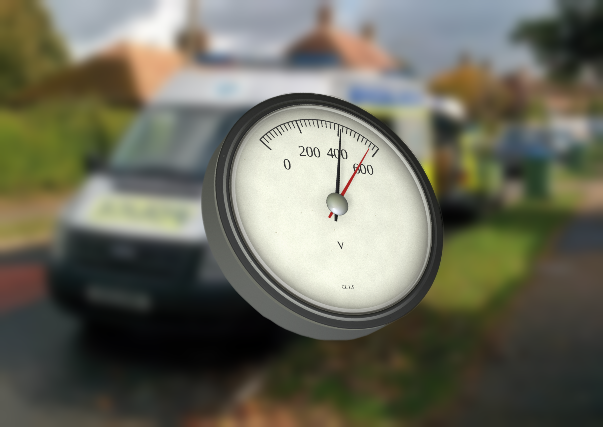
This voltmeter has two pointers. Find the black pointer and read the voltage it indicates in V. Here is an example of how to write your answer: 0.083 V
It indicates 400 V
